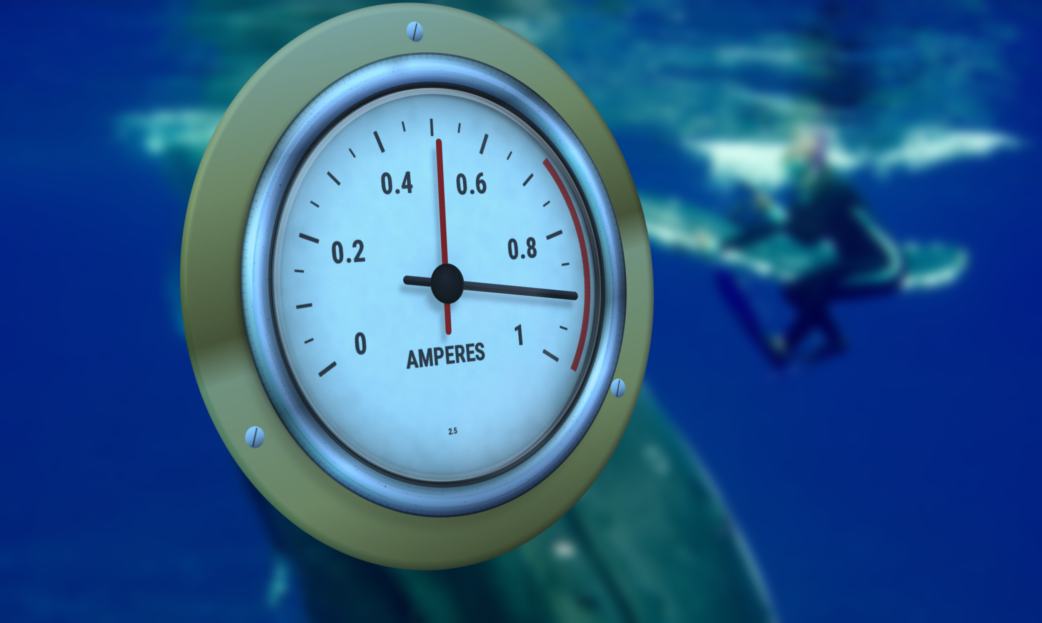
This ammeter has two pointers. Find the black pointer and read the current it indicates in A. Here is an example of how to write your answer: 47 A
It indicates 0.9 A
